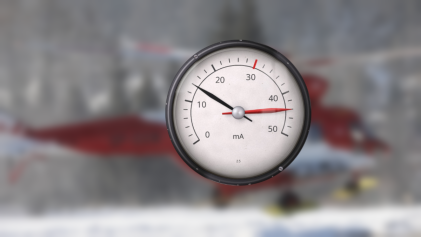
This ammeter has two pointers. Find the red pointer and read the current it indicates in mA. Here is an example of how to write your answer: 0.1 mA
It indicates 44 mA
